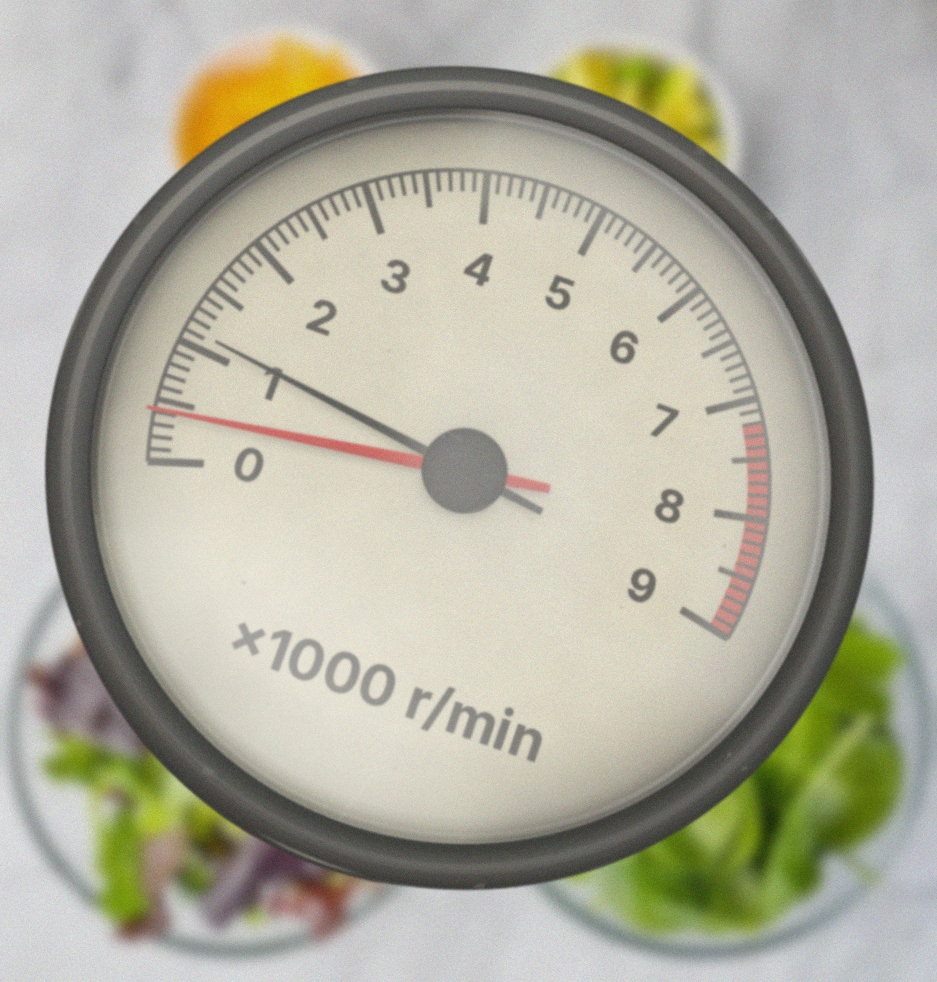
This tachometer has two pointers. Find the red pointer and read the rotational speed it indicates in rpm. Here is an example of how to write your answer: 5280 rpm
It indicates 400 rpm
